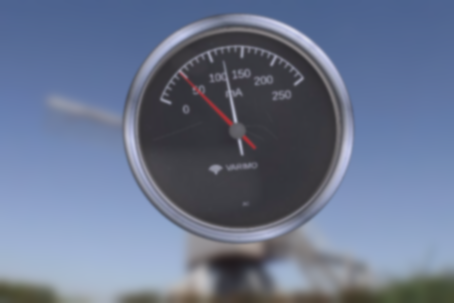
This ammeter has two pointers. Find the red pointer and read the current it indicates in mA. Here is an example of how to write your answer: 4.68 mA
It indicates 50 mA
